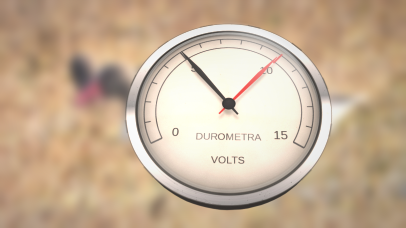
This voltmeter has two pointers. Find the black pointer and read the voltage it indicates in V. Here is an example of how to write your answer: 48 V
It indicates 5 V
